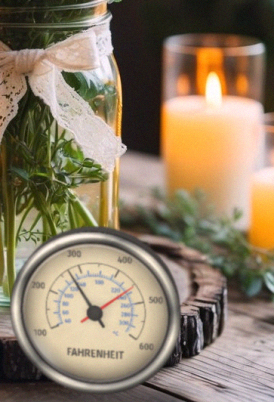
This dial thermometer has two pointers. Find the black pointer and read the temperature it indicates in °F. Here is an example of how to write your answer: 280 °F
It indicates 275 °F
